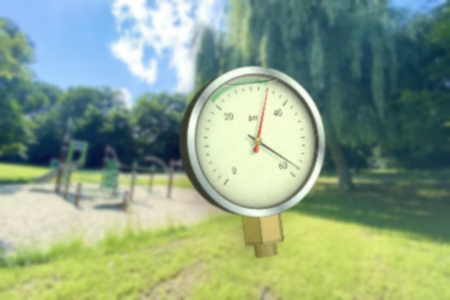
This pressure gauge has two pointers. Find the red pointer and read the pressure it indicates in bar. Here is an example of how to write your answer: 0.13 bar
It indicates 34 bar
